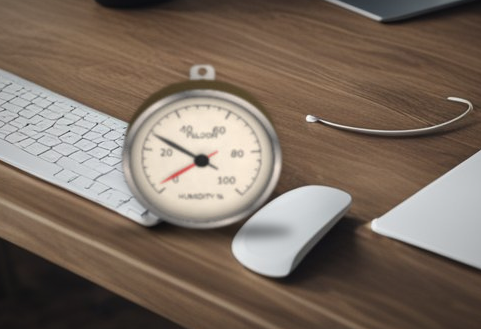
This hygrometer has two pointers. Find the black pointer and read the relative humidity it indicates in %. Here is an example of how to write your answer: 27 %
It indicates 28 %
